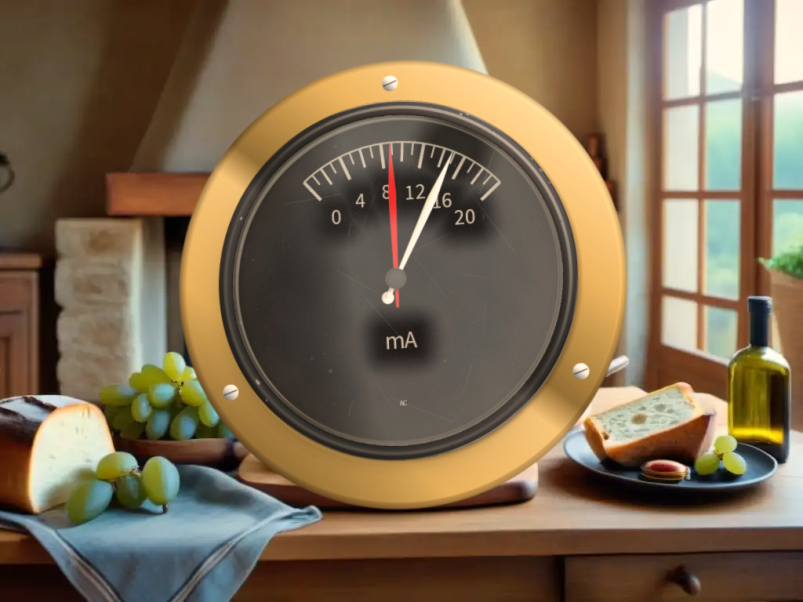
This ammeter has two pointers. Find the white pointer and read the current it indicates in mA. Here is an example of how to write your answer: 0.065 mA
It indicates 15 mA
